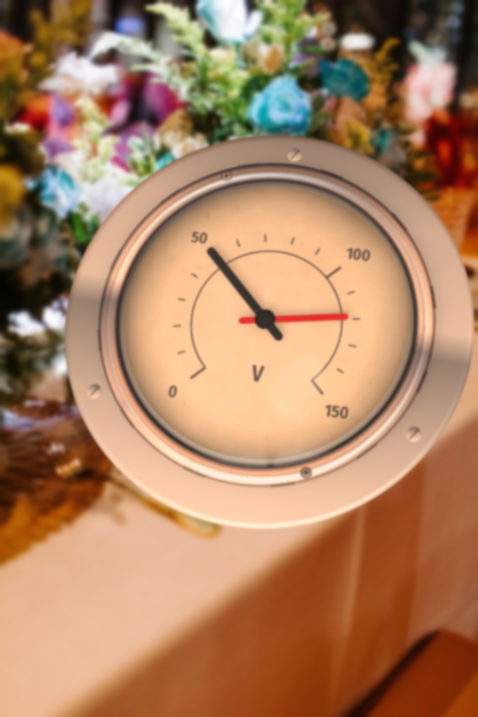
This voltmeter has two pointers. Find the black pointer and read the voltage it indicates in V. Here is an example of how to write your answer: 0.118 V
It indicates 50 V
